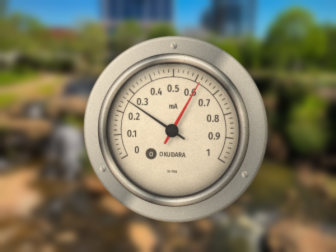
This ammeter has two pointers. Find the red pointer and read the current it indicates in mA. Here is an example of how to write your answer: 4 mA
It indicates 0.62 mA
